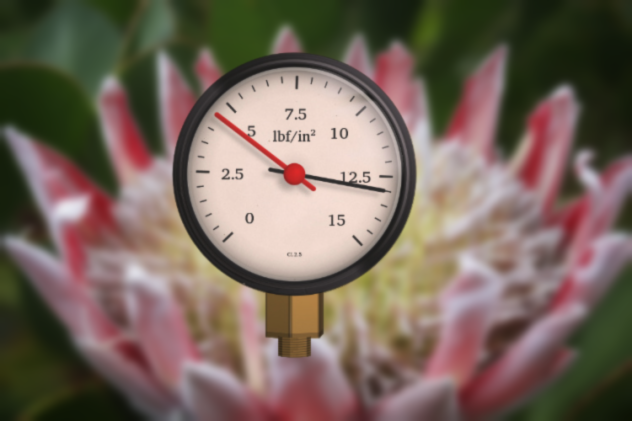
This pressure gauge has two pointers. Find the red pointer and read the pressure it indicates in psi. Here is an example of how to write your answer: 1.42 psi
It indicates 4.5 psi
